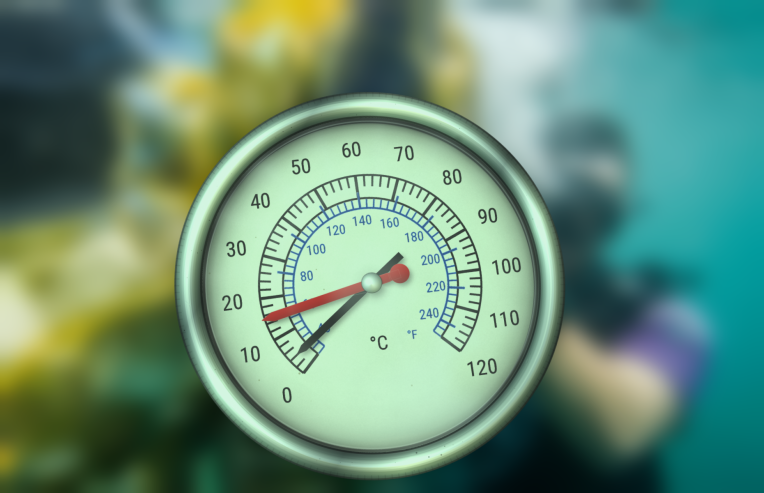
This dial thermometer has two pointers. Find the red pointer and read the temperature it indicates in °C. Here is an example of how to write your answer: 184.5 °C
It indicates 15 °C
